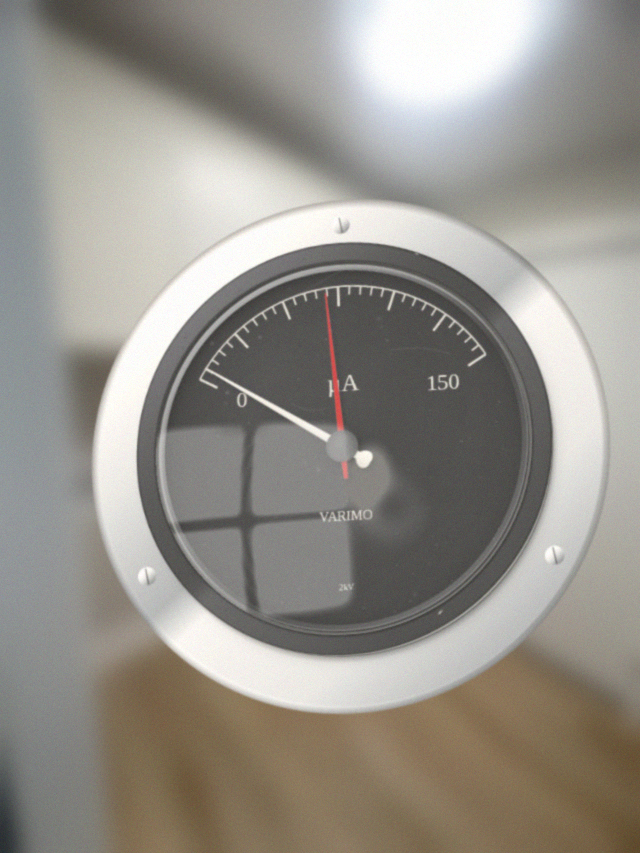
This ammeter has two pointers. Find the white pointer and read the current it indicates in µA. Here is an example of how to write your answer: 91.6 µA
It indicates 5 µA
